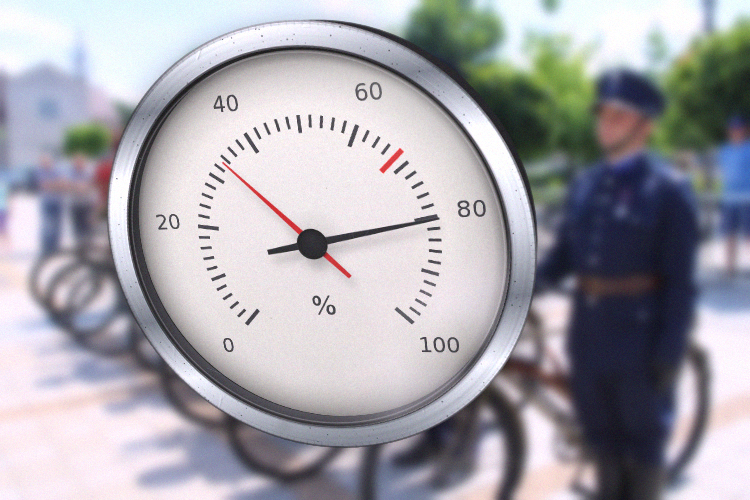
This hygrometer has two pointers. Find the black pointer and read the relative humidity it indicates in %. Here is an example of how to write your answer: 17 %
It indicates 80 %
